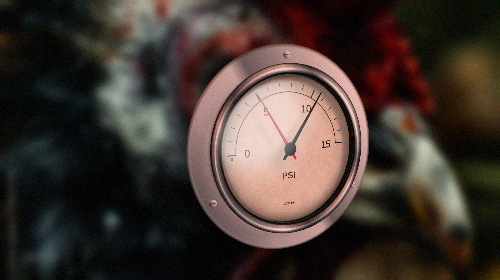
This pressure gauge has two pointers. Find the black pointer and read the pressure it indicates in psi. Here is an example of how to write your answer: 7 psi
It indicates 10.5 psi
